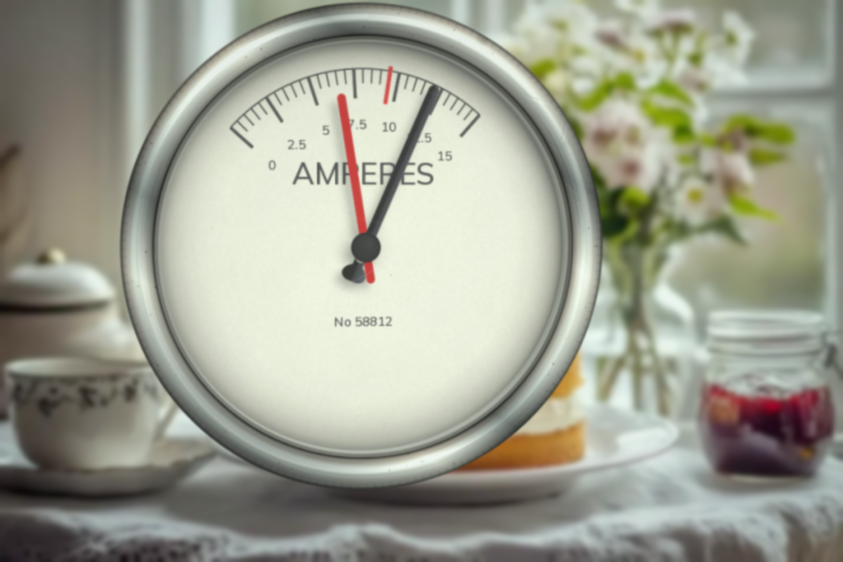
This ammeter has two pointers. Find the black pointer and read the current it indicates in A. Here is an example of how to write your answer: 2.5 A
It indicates 12 A
